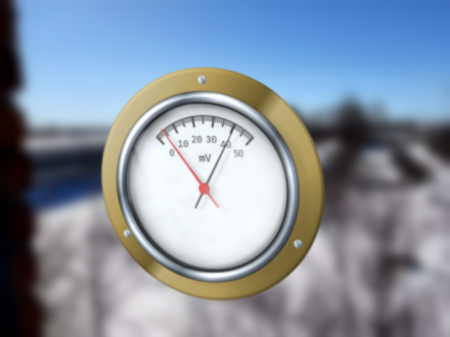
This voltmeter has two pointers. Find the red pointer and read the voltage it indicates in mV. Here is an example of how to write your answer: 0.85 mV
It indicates 5 mV
